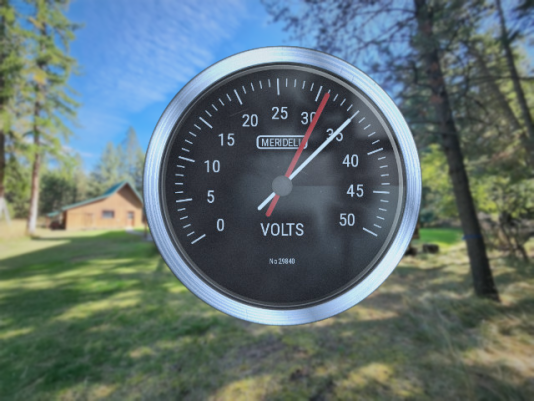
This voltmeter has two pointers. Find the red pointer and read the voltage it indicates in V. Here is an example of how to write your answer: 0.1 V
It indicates 31 V
